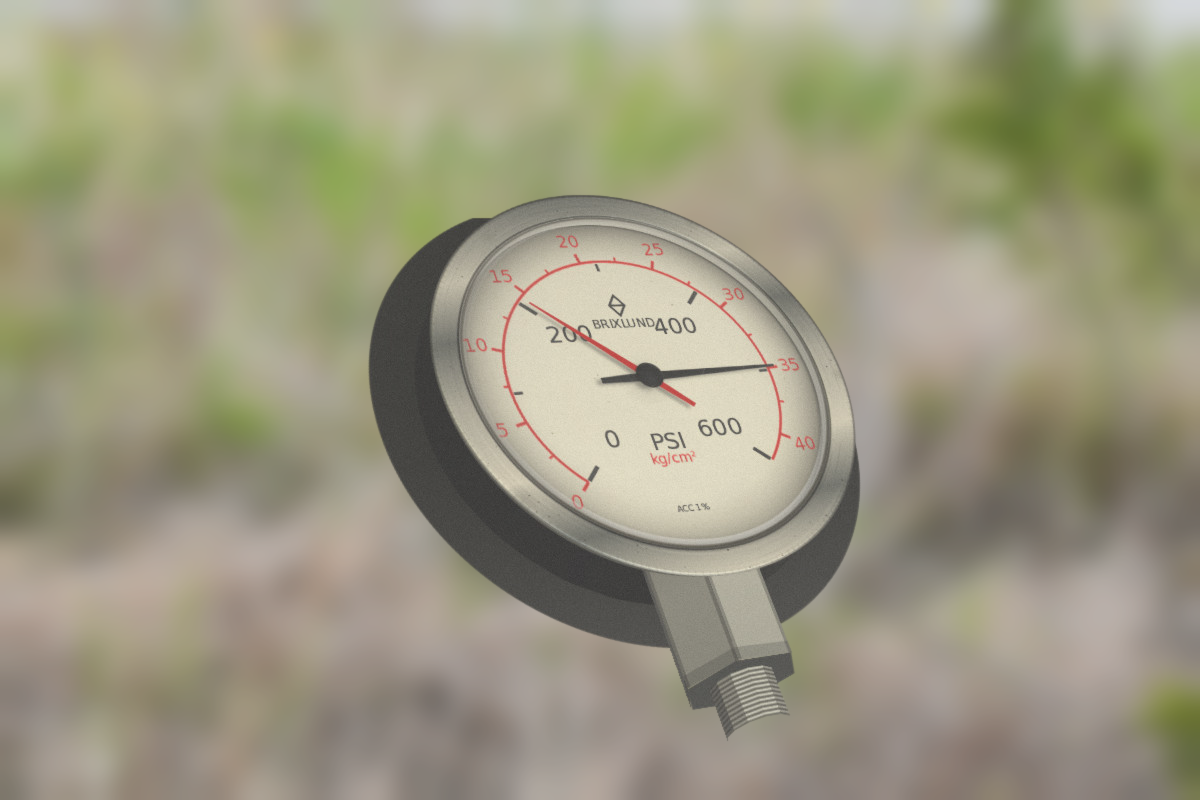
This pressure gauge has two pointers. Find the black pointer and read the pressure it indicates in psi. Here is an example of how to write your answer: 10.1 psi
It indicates 500 psi
